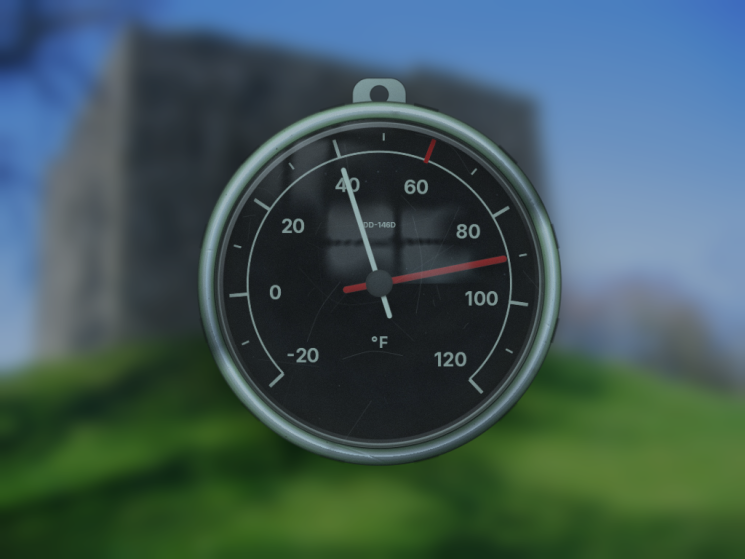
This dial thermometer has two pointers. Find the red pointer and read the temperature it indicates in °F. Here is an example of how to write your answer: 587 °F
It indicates 90 °F
